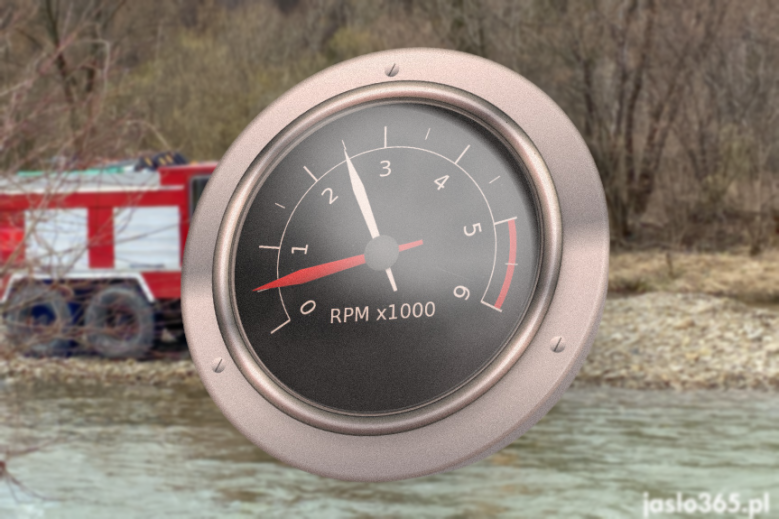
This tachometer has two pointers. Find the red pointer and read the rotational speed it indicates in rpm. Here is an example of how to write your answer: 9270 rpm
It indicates 500 rpm
